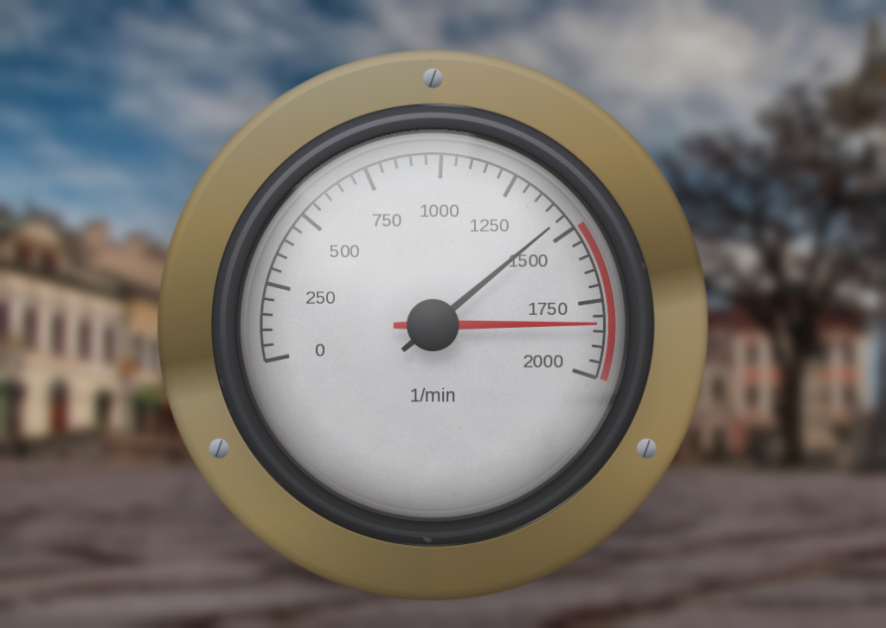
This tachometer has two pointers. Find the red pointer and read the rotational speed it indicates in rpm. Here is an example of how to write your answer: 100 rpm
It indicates 1825 rpm
